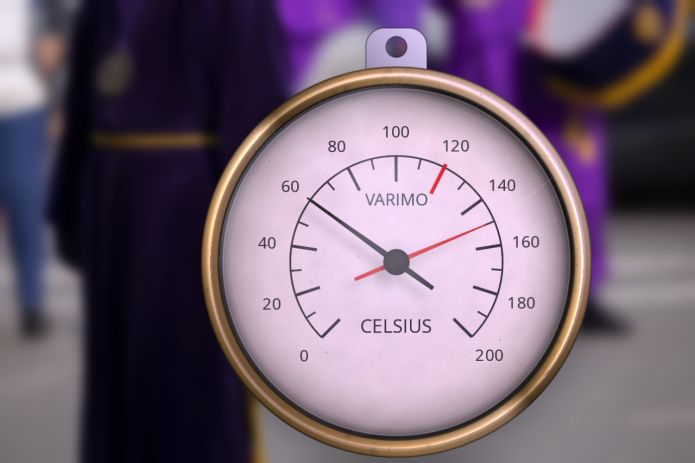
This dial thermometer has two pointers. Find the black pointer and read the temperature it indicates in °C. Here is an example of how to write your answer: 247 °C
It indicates 60 °C
